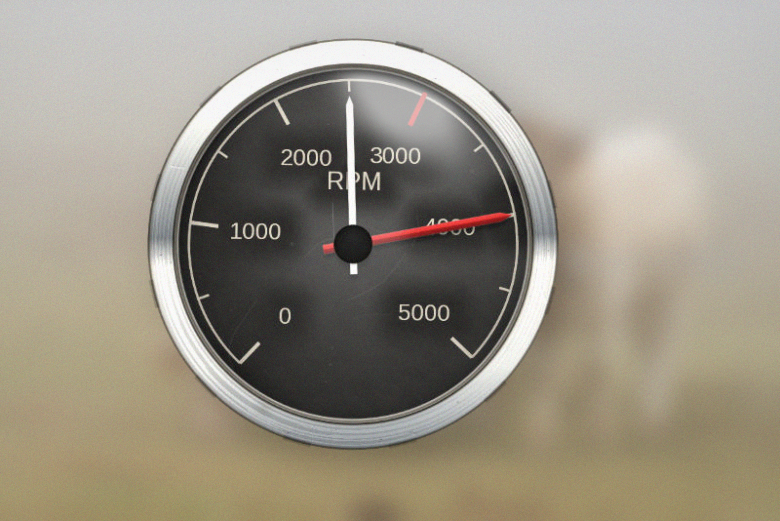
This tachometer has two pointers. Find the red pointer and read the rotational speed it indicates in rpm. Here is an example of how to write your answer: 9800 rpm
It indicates 4000 rpm
